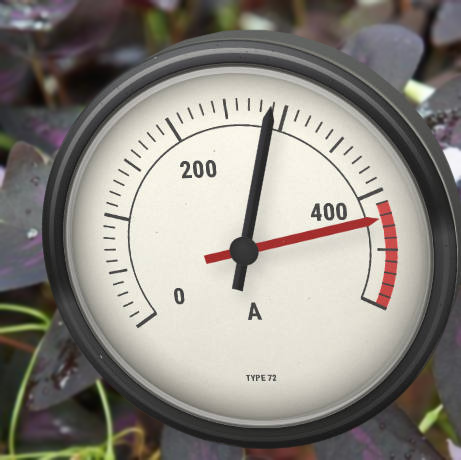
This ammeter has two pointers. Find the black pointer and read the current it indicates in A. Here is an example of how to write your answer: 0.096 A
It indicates 290 A
